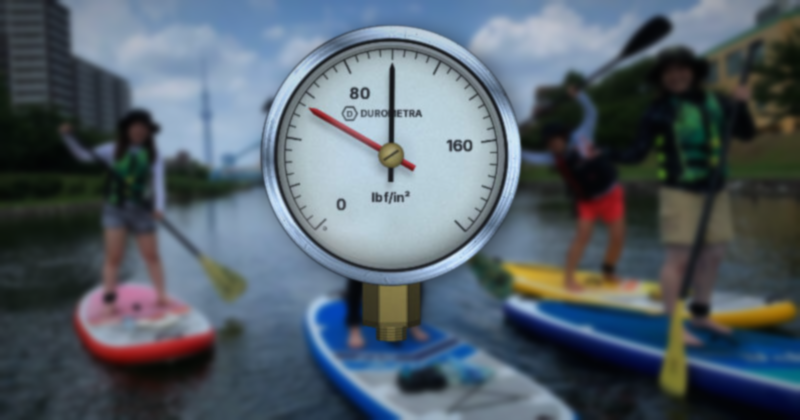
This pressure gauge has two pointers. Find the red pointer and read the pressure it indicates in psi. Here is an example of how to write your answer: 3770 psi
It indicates 55 psi
